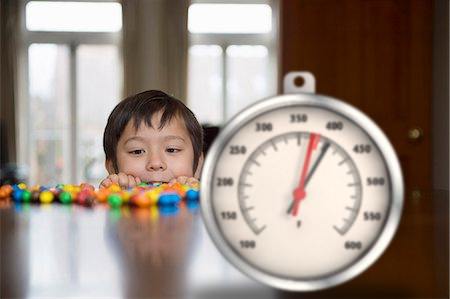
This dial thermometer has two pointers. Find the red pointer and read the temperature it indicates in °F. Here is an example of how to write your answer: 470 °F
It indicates 375 °F
